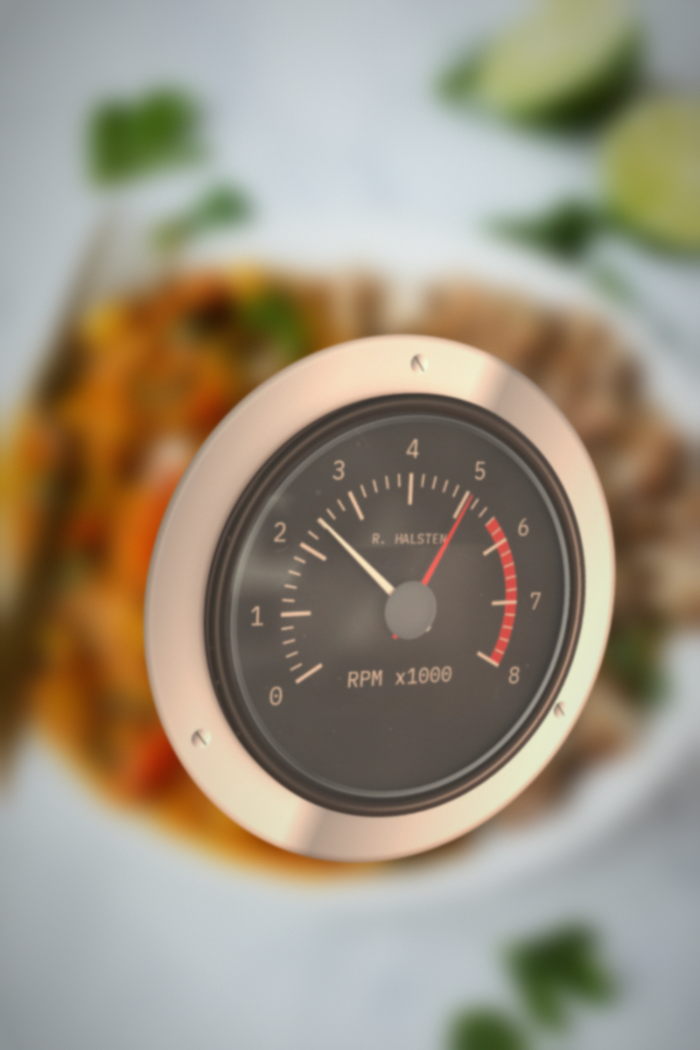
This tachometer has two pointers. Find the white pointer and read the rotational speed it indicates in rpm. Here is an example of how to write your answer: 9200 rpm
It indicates 2400 rpm
